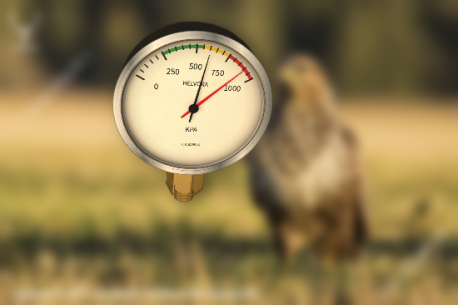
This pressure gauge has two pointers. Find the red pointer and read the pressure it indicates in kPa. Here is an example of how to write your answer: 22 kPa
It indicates 900 kPa
